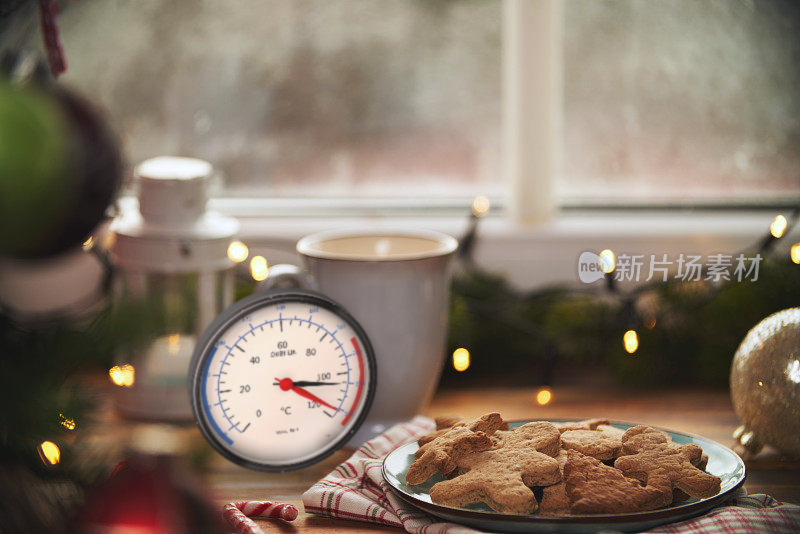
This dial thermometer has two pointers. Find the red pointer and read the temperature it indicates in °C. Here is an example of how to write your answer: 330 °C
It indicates 116 °C
